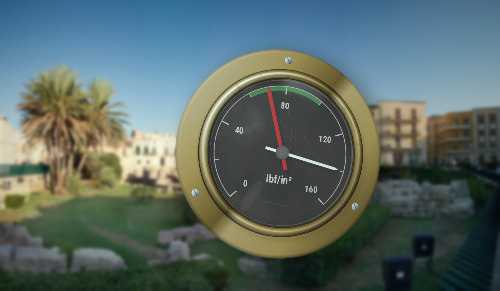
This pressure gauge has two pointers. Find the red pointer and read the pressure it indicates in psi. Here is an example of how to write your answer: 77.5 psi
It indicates 70 psi
